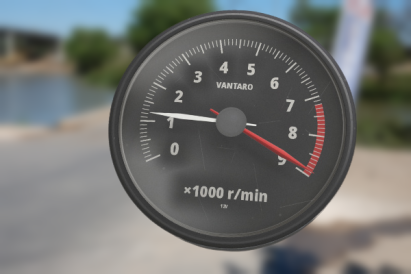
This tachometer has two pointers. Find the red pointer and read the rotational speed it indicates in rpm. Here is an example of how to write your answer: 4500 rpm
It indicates 8900 rpm
